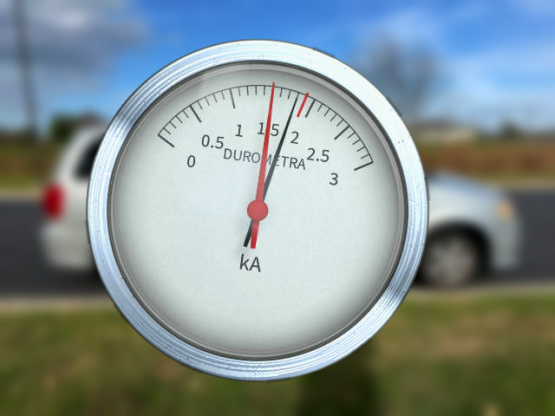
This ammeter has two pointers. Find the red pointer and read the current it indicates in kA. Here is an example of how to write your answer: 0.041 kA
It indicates 1.5 kA
